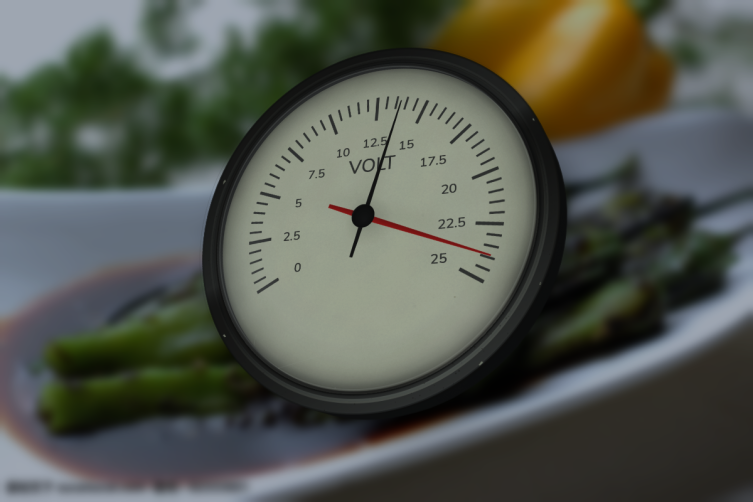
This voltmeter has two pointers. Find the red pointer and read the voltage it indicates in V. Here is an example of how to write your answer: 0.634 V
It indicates 24 V
